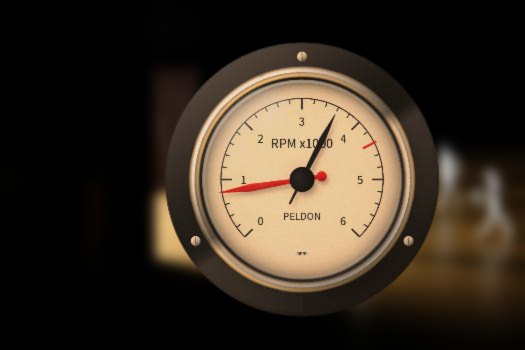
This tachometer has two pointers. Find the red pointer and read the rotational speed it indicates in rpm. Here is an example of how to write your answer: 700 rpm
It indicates 800 rpm
